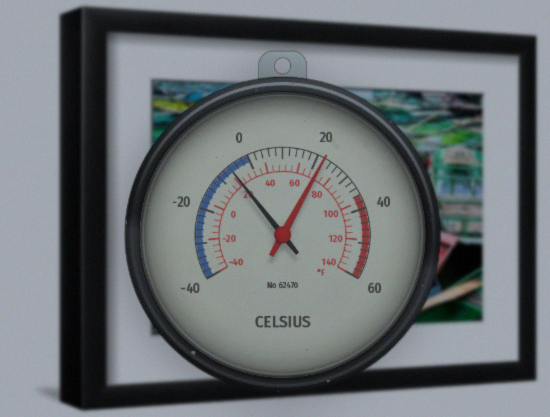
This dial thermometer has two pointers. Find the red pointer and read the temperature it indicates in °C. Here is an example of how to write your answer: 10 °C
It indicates 22 °C
